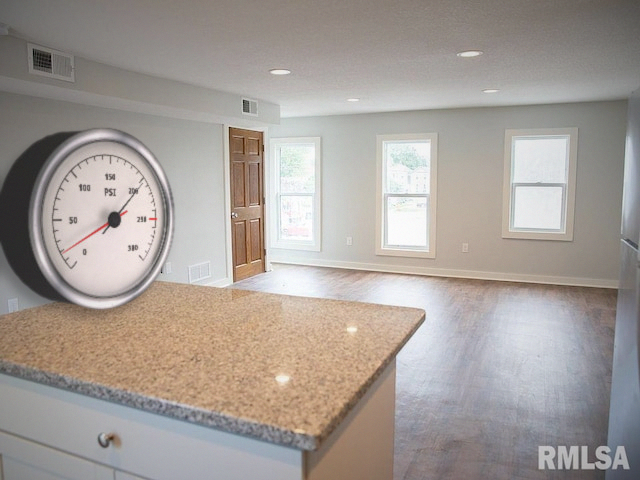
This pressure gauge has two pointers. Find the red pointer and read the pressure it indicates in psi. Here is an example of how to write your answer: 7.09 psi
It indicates 20 psi
